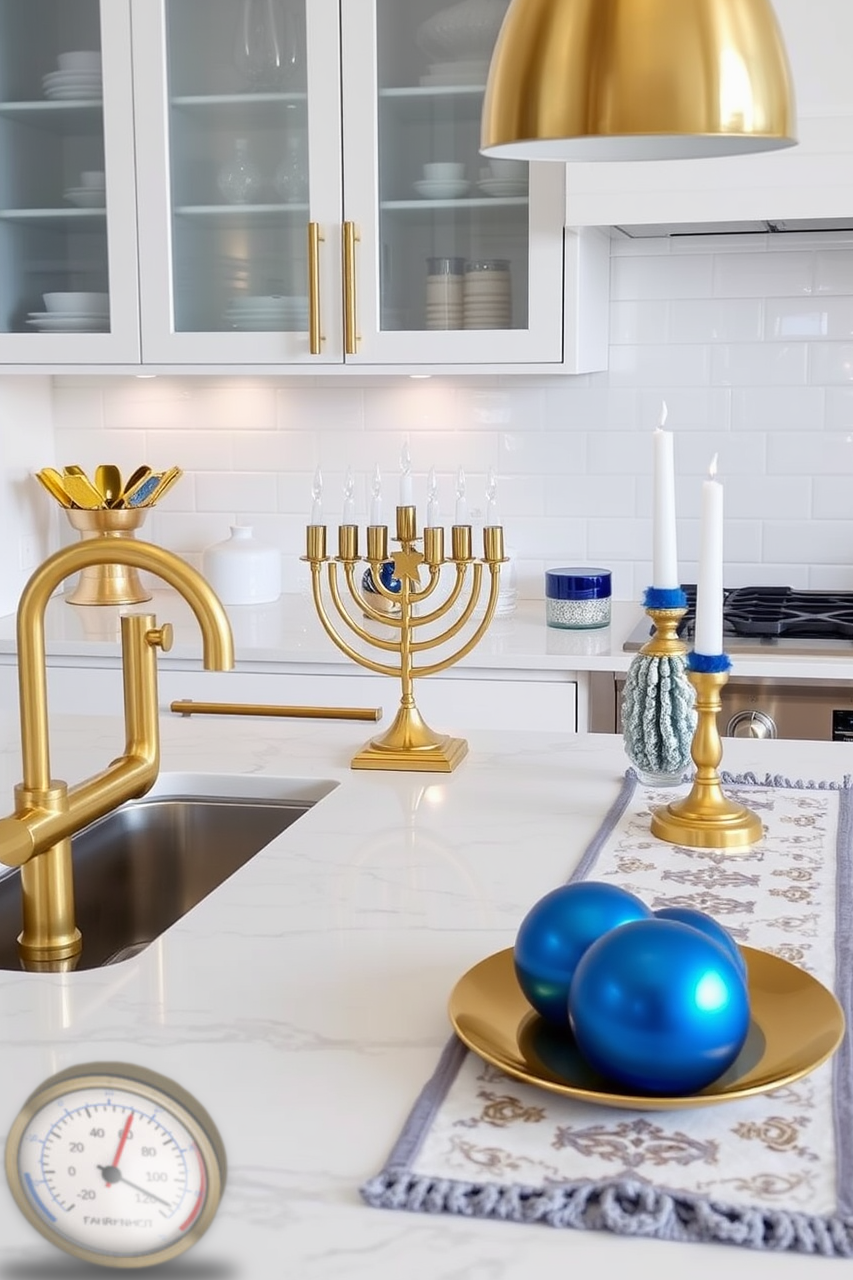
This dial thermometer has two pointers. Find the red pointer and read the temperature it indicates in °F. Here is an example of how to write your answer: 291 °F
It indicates 60 °F
